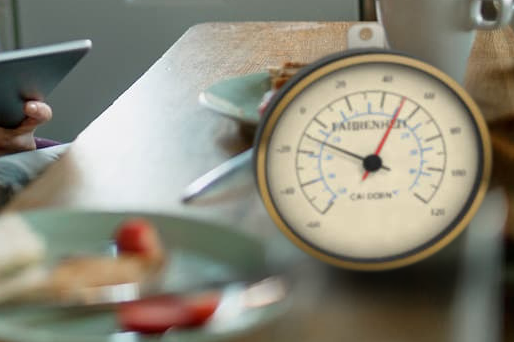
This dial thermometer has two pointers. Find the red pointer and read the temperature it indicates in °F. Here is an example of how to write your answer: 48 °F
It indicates 50 °F
